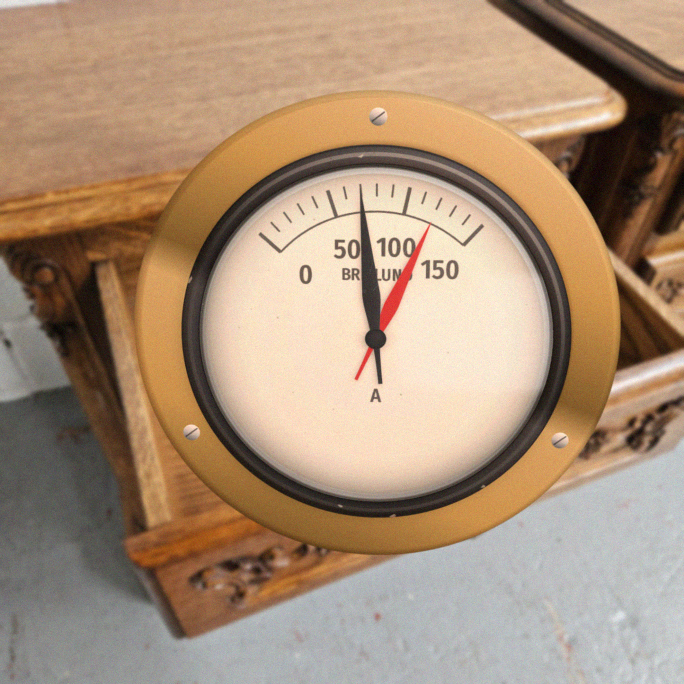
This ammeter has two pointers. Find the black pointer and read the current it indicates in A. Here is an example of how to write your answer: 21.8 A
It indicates 70 A
